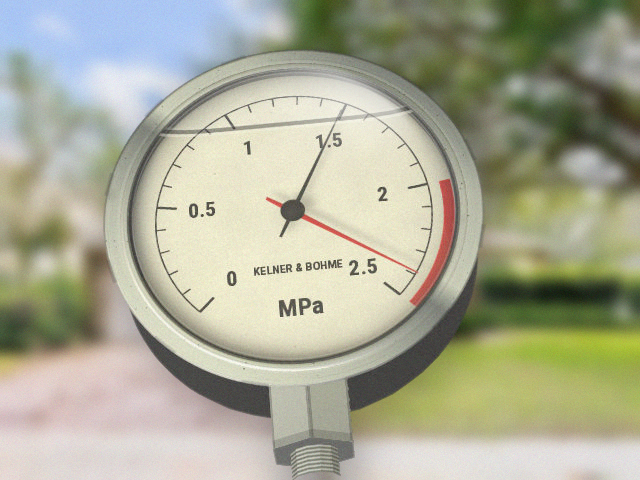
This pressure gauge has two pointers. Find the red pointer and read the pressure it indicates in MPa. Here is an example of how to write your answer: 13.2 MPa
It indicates 2.4 MPa
